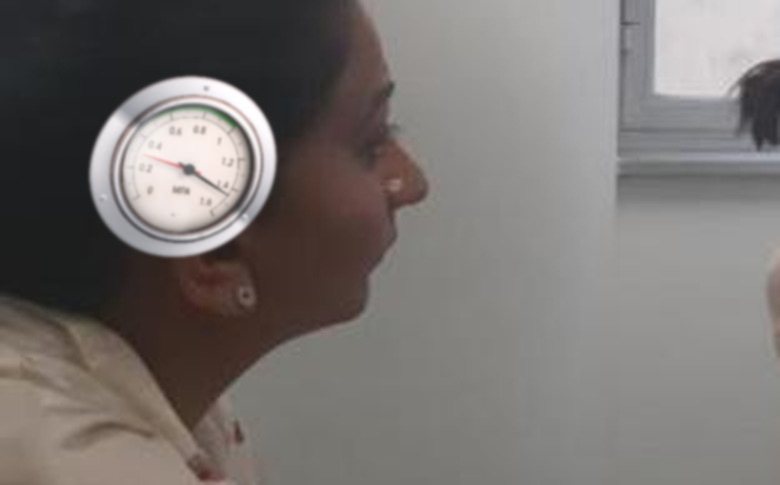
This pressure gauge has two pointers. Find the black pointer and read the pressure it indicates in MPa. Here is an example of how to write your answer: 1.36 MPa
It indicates 1.45 MPa
